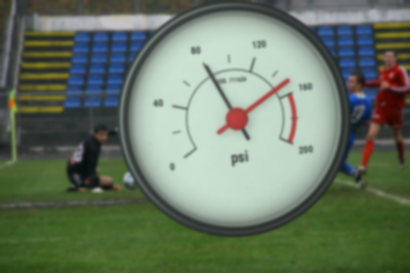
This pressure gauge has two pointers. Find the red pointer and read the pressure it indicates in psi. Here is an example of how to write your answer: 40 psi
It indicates 150 psi
